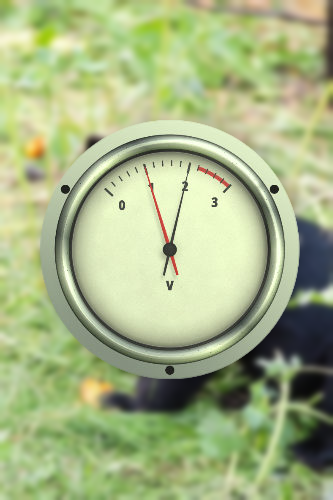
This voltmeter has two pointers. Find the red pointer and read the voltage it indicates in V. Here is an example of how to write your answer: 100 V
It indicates 1 V
